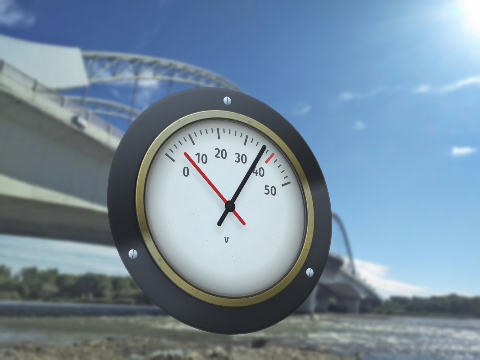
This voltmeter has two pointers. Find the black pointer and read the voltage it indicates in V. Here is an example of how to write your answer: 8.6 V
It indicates 36 V
